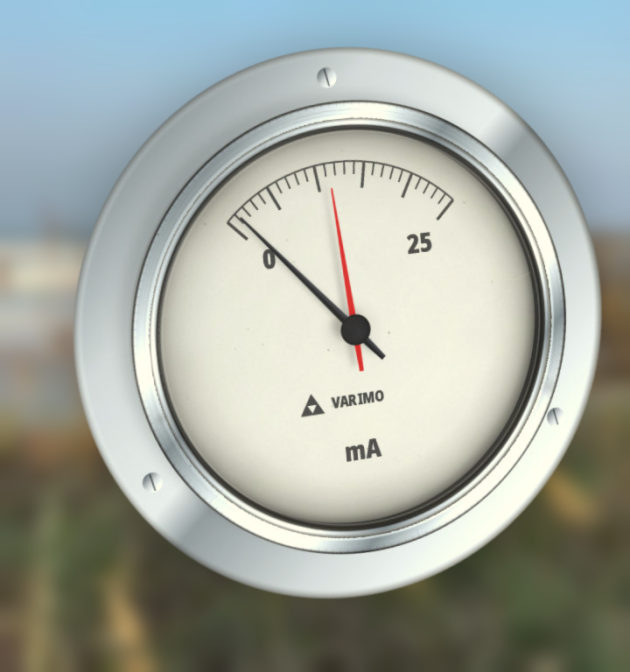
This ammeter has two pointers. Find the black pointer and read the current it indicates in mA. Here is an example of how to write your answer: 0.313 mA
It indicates 1 mA
